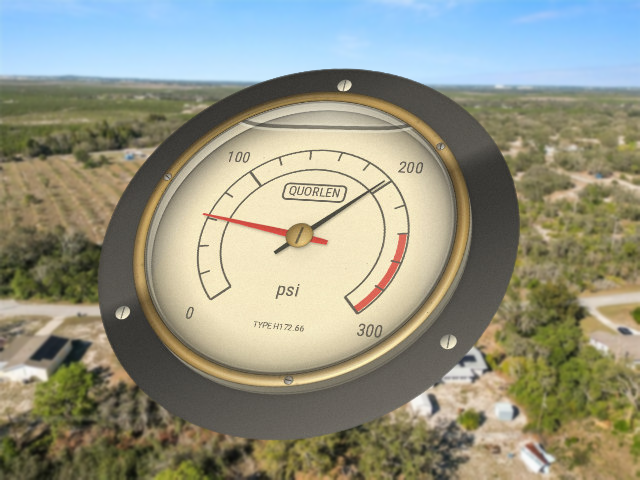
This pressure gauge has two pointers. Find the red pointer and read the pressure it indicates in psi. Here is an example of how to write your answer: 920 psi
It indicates 60 psi
